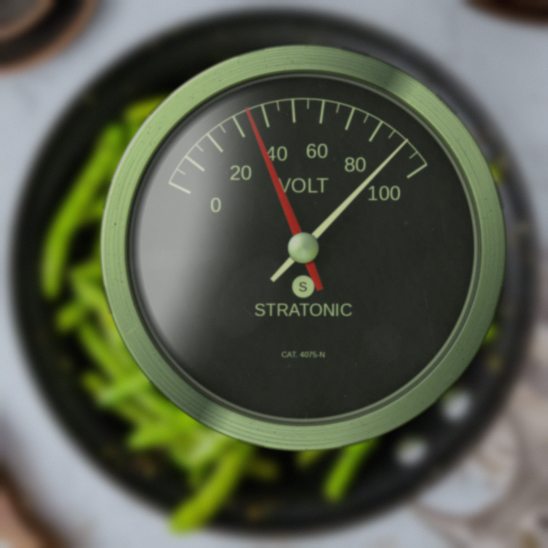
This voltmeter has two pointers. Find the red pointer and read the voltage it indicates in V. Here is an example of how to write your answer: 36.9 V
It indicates 35 V
